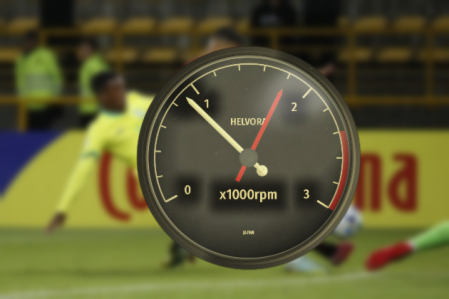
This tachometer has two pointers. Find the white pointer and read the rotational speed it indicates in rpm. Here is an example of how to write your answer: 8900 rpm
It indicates 900 rpm
